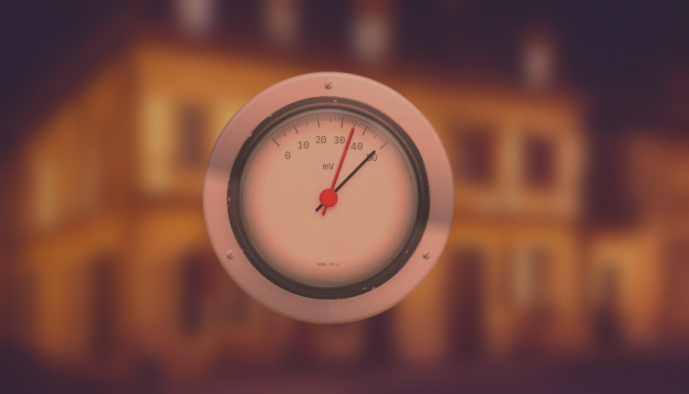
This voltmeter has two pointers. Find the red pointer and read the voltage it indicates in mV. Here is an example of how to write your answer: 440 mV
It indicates 35 mV
